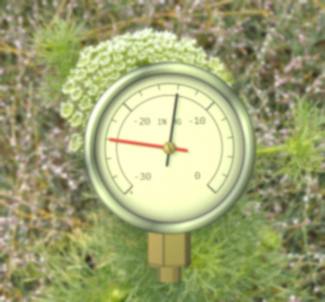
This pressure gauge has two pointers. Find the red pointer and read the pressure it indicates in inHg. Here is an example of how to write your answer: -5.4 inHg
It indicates -24 inHg
